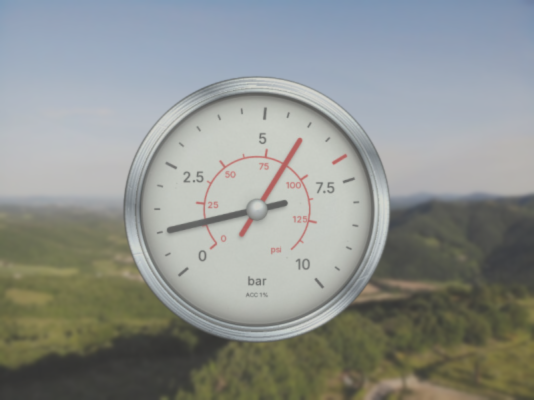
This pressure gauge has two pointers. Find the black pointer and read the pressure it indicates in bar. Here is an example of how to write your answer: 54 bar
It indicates 1 bar
